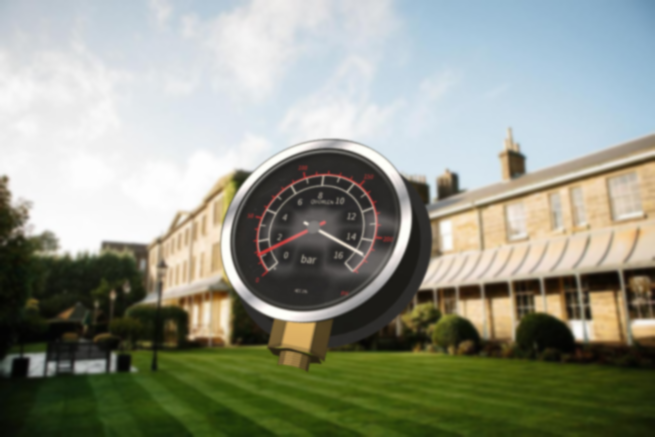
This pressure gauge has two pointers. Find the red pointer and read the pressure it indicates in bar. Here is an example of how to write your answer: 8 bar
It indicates 1 bar
